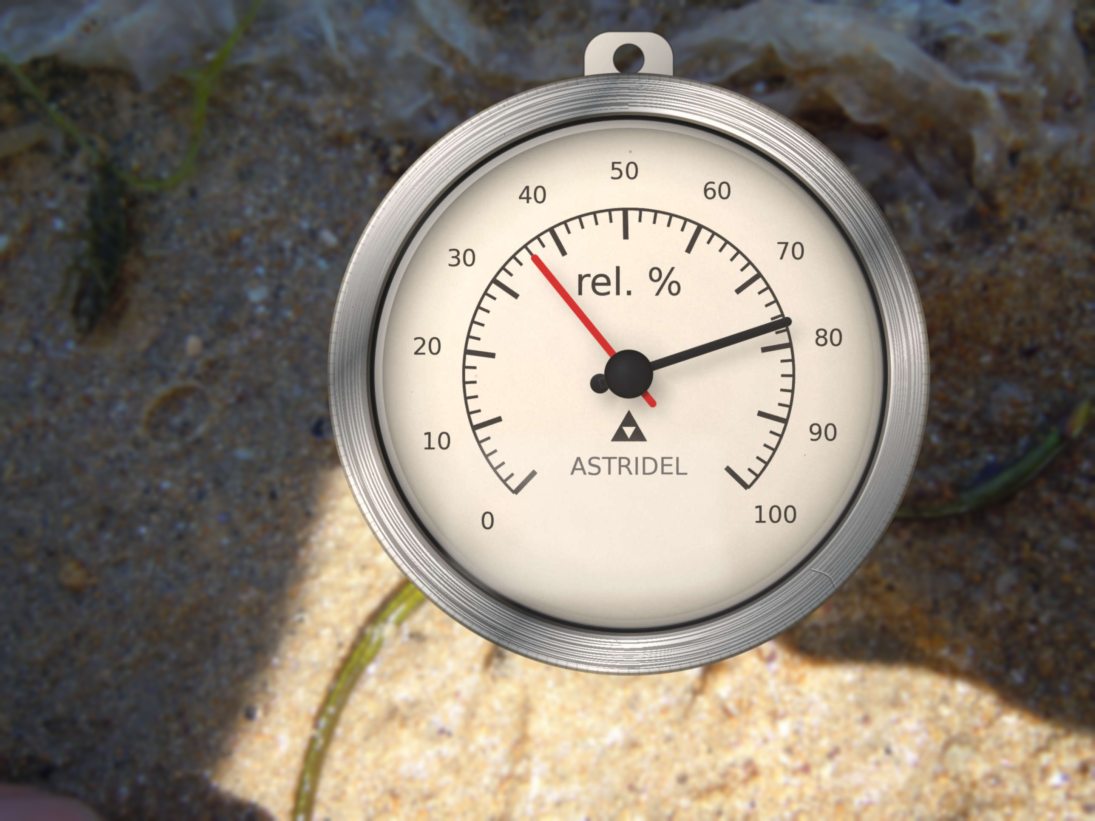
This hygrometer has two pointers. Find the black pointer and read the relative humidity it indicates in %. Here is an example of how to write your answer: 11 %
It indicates 77 %
